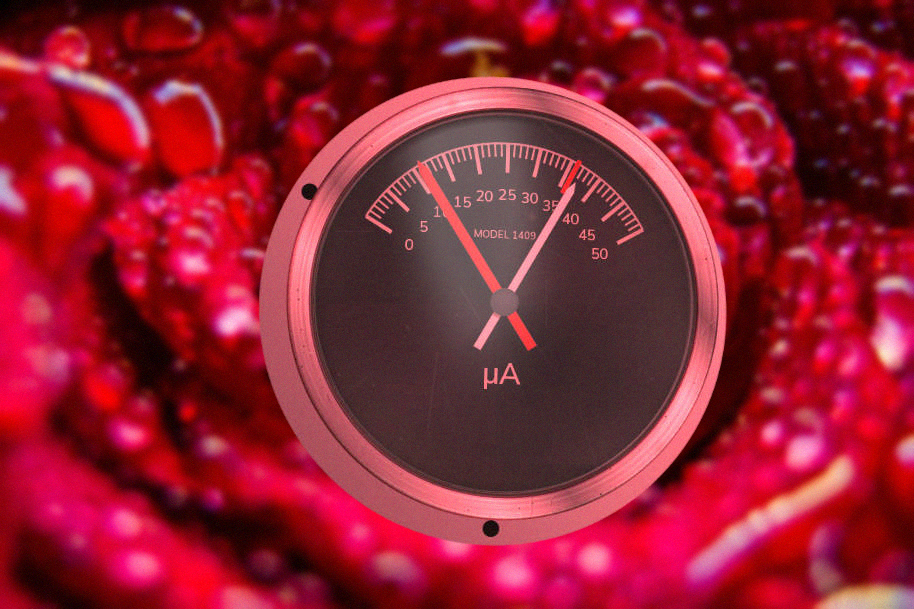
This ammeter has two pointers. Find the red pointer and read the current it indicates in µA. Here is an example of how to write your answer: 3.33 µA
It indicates 11 µA
